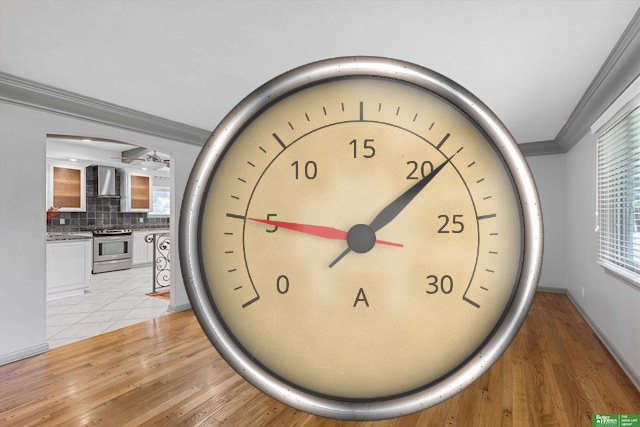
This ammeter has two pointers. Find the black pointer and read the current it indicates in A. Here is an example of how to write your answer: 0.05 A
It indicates 21 A
